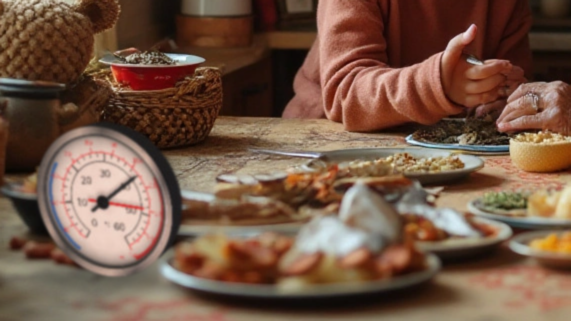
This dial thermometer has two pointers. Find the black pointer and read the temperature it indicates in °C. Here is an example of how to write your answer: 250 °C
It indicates 40 °C
